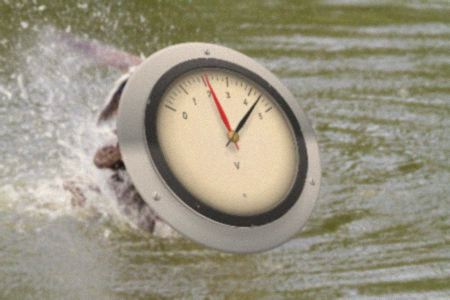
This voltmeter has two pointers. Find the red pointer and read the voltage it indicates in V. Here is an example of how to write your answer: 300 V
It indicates 2 V
